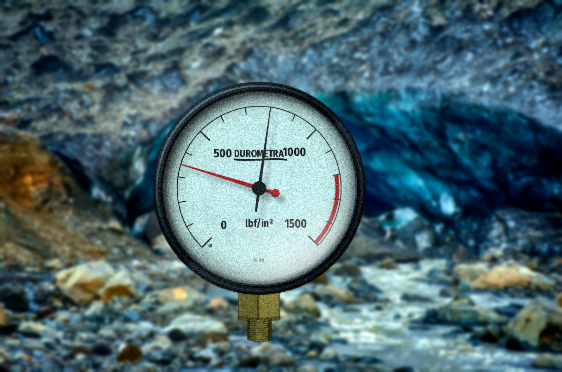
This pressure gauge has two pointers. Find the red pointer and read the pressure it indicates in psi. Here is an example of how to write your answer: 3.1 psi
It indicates 350 psi
